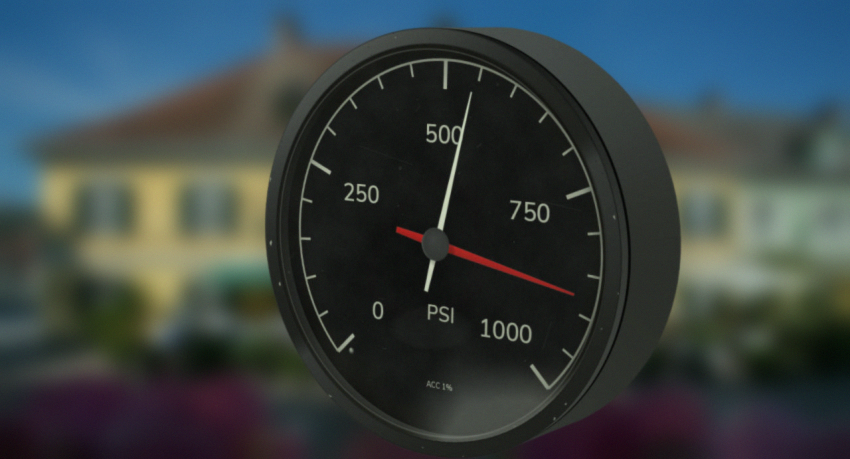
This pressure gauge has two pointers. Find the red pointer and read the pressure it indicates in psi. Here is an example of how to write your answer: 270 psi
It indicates 875 psi
